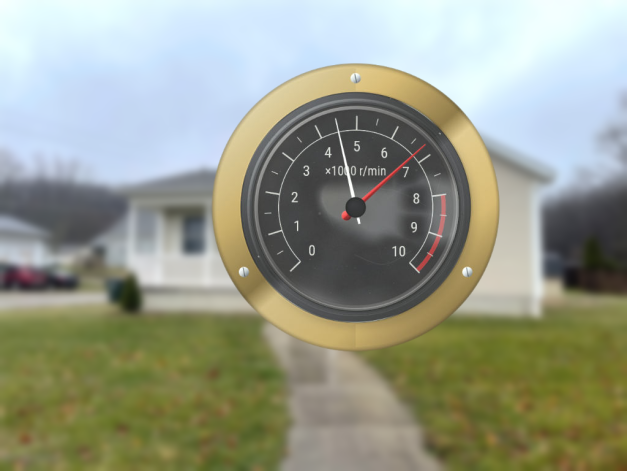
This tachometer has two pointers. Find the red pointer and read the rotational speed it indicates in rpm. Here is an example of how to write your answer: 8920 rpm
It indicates 6750 rpm
